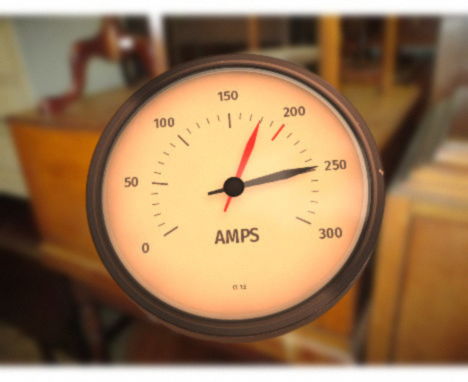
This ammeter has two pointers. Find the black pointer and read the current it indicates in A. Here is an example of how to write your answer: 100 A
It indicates 250 A
